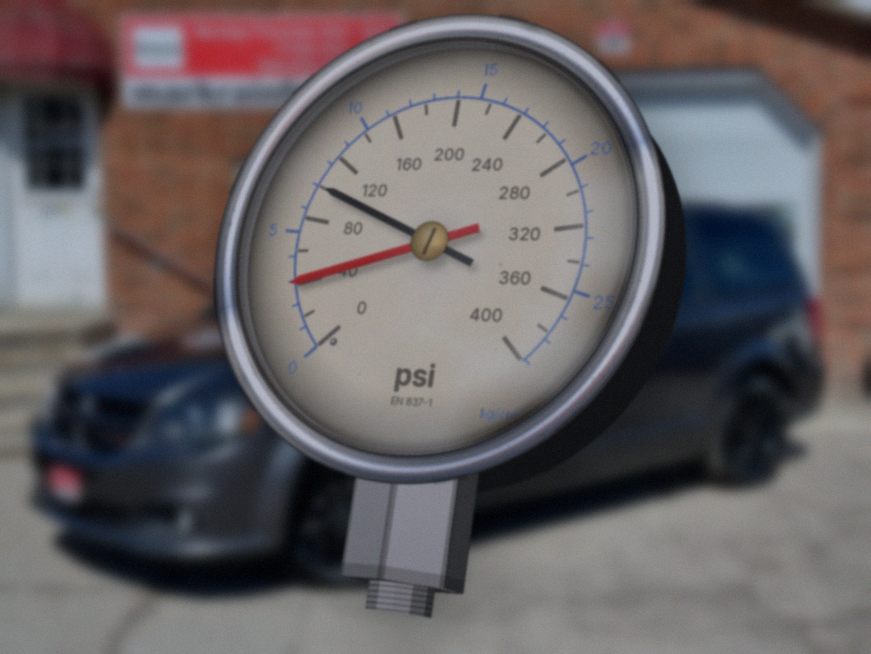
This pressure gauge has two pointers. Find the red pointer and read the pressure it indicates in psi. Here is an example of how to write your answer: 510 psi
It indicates 40 psi
